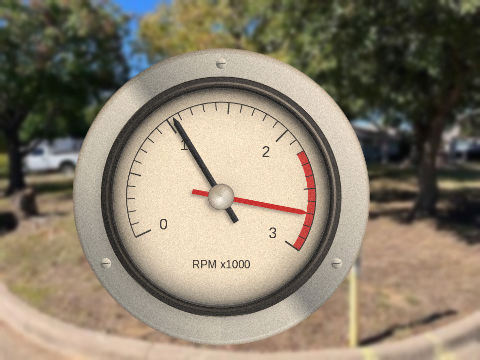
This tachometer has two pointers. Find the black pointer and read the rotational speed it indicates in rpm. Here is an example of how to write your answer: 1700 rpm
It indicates 1050 rpm
